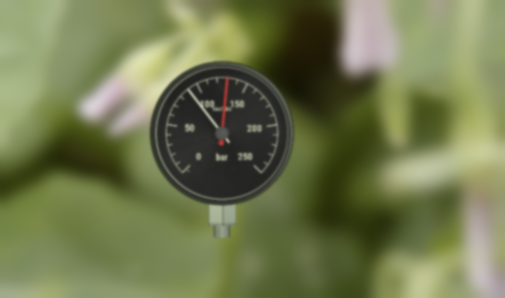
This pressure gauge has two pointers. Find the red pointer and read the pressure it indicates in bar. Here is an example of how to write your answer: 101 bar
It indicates 130 bar
